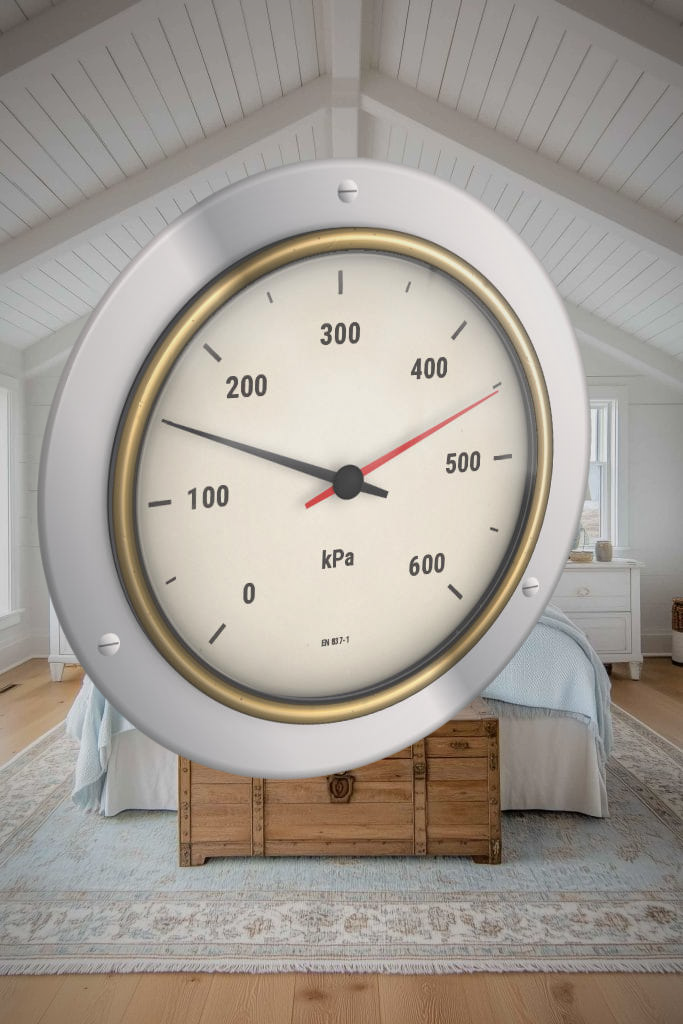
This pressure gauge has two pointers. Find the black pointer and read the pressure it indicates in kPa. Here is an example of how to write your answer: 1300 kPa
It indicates 150 kPa
